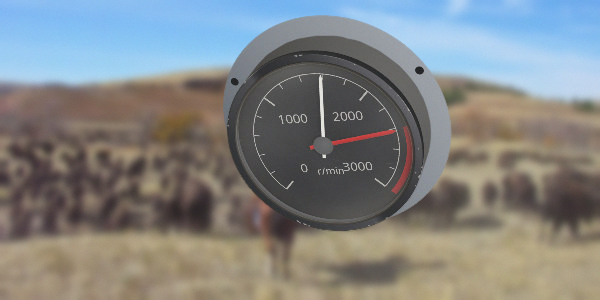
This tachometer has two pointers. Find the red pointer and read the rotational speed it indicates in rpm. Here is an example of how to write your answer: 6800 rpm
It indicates 2400 rpm
